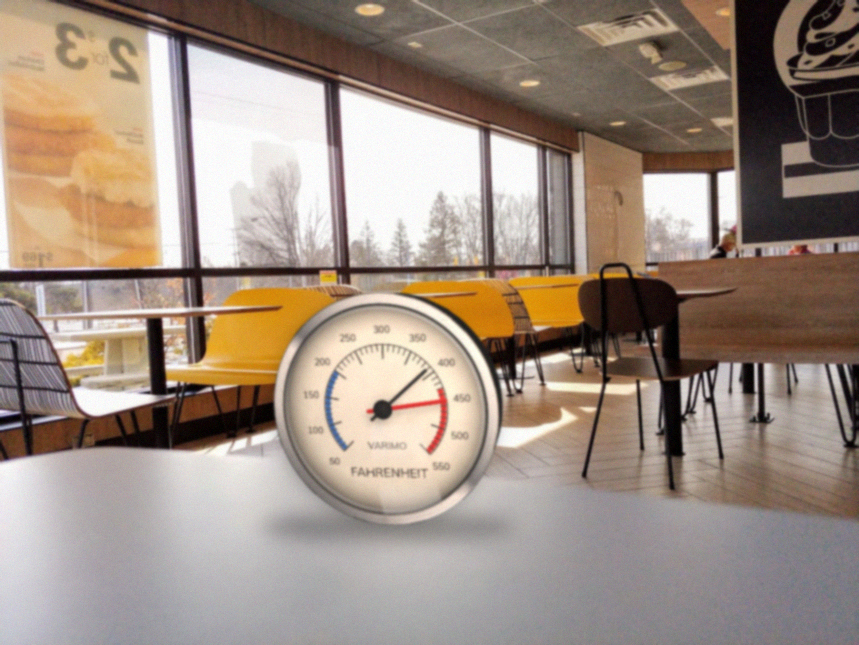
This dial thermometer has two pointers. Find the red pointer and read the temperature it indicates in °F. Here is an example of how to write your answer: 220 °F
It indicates 450 °F
